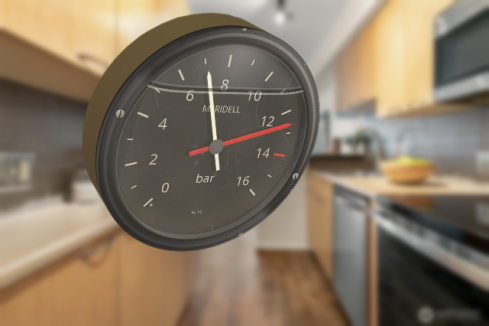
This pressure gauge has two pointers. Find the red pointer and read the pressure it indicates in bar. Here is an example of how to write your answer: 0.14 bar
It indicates 12.5 bar
